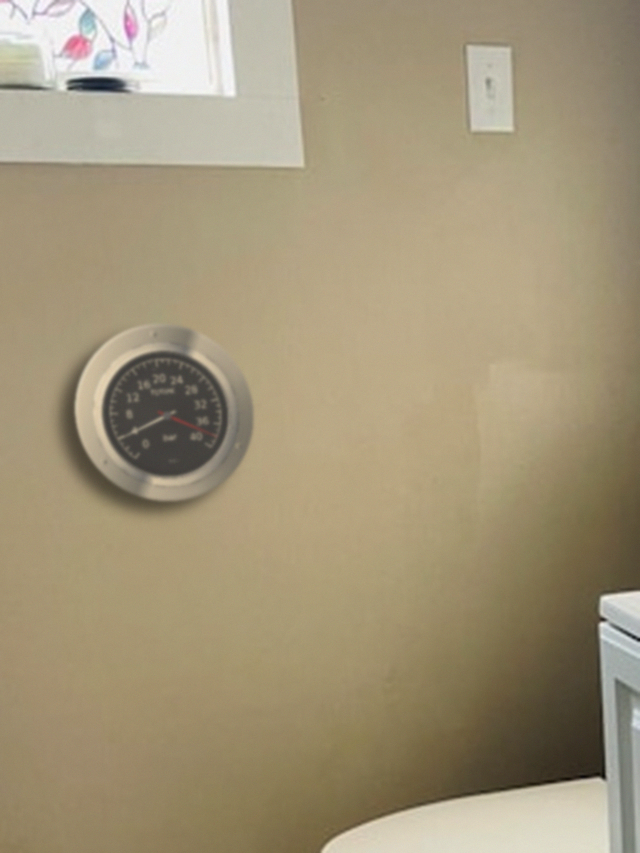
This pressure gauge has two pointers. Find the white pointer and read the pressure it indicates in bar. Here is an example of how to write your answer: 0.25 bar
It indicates 4 bar
